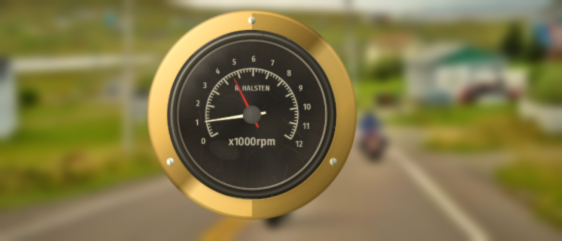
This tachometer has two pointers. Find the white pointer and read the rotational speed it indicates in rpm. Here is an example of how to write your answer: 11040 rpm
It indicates 1000 rpm
